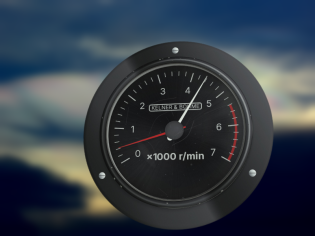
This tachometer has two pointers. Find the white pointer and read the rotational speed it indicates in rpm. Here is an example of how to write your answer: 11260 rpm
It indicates 4400 rpm
